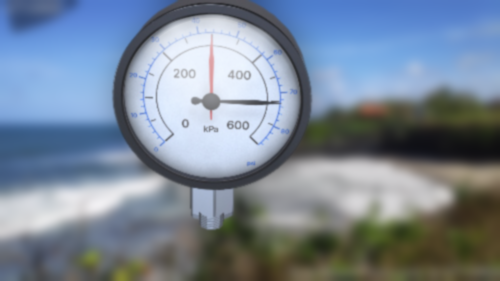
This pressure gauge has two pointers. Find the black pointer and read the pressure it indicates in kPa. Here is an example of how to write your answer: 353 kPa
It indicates 500 kPa
